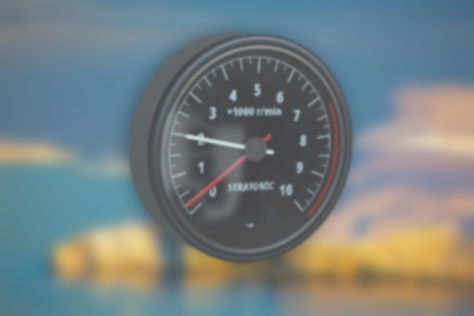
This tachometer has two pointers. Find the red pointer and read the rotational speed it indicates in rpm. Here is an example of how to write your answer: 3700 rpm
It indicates 250 rpm
